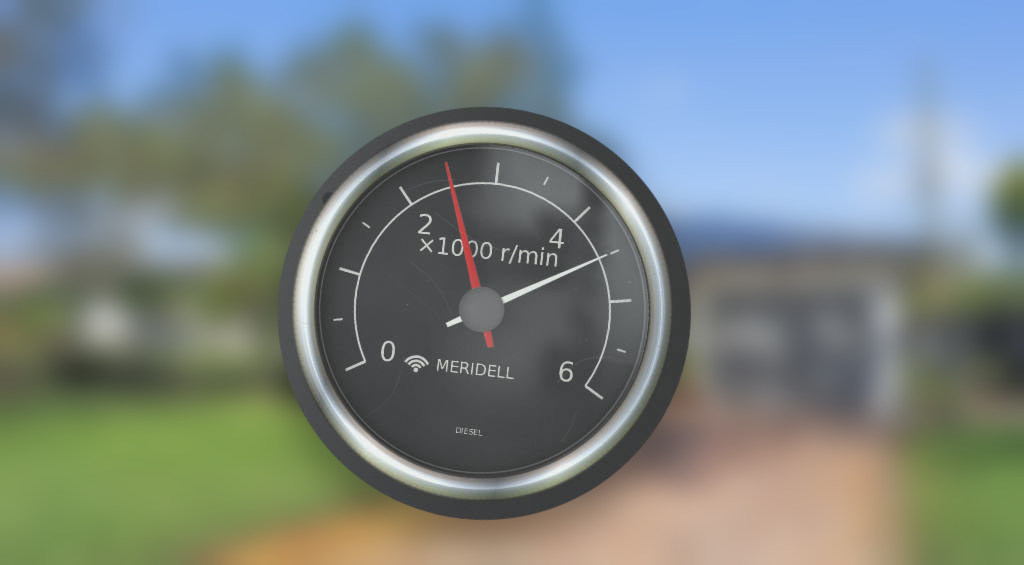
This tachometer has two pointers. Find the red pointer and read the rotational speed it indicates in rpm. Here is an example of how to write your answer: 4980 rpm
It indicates 2500 rpm
